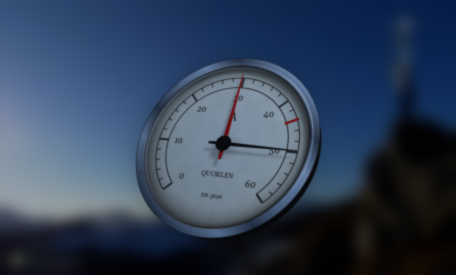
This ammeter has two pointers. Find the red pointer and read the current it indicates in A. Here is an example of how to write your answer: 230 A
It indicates 30 A
